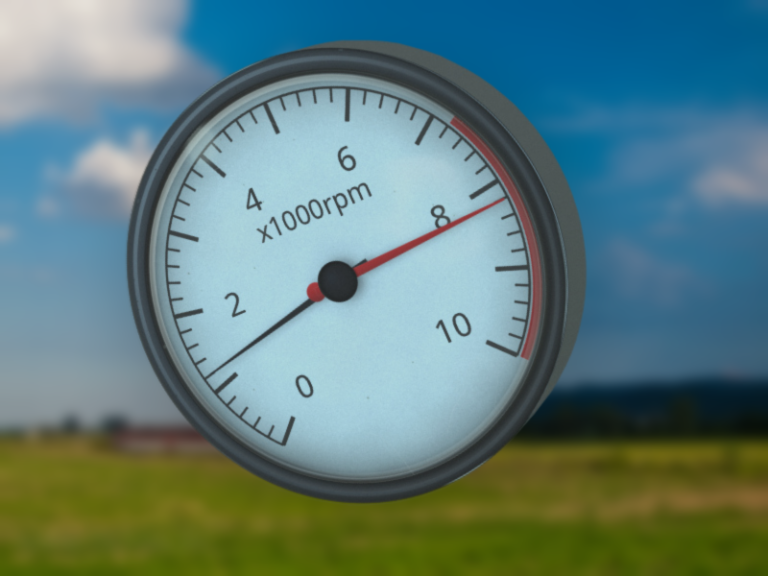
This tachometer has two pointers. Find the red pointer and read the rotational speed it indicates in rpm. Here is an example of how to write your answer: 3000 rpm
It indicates 8200 rpm
